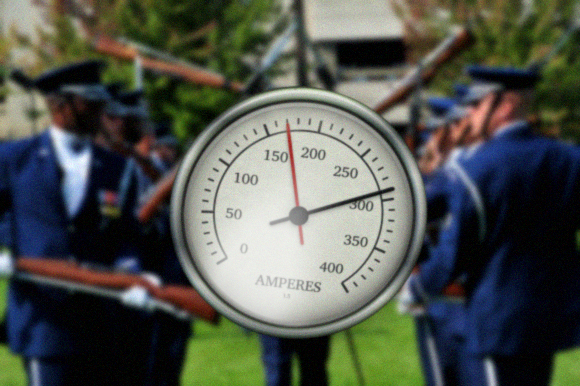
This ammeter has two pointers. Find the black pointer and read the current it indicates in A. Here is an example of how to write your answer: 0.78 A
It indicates 290 A
